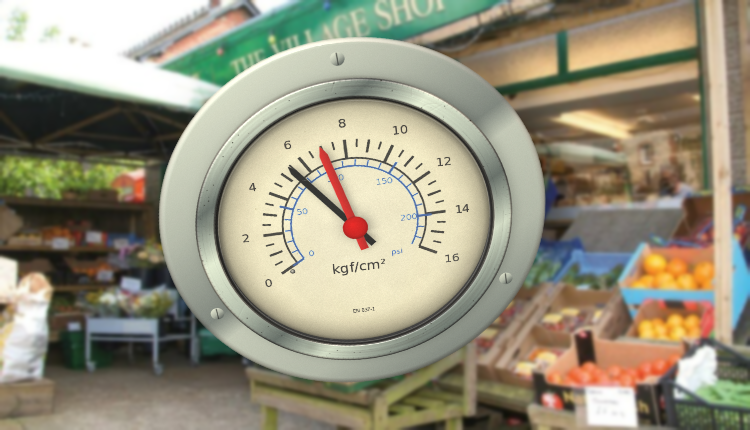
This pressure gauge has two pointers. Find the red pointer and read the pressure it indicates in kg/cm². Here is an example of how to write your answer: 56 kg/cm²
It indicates 7 kg/cm²
